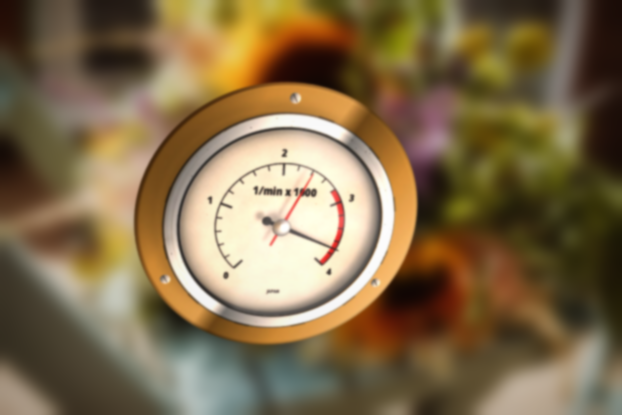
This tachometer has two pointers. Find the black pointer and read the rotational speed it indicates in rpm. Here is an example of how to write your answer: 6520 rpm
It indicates 3700 rpm
